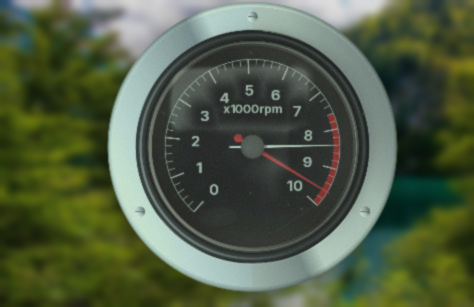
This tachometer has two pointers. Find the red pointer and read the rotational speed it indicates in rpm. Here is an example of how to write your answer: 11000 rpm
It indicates 9600 rpm
